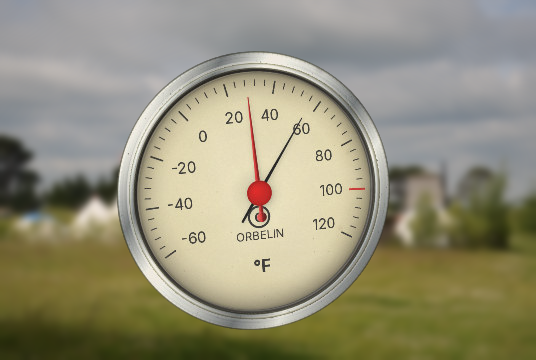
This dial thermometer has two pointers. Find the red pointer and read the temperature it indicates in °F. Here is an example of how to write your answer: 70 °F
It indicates 28 °F
